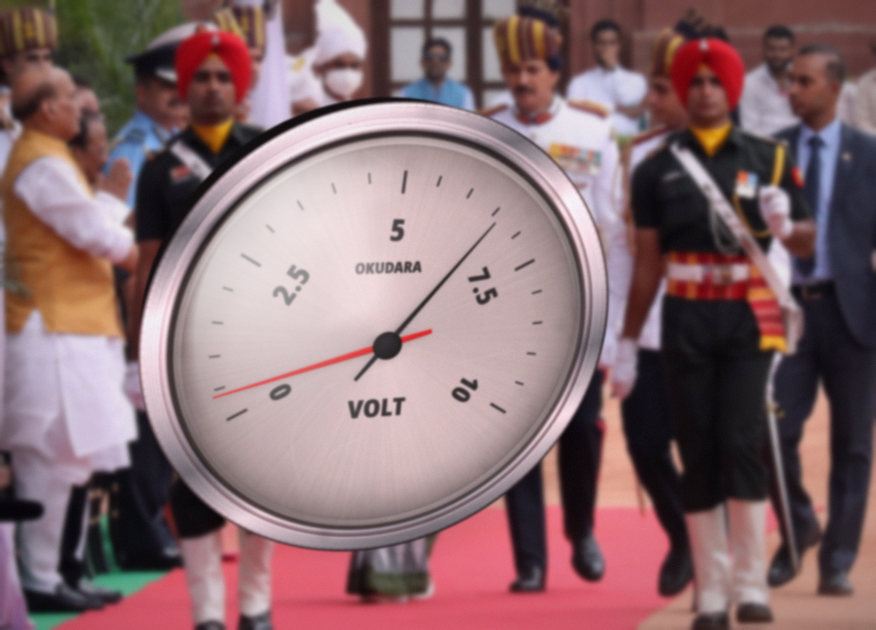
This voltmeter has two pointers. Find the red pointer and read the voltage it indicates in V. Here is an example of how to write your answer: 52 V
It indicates 0.5 V
